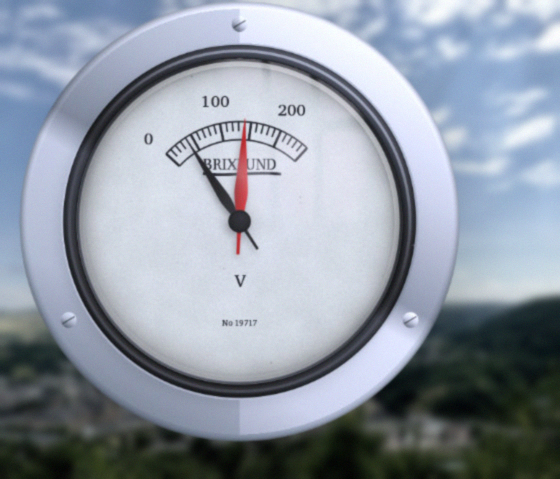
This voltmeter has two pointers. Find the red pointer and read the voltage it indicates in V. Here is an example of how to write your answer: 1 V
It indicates 140 V
